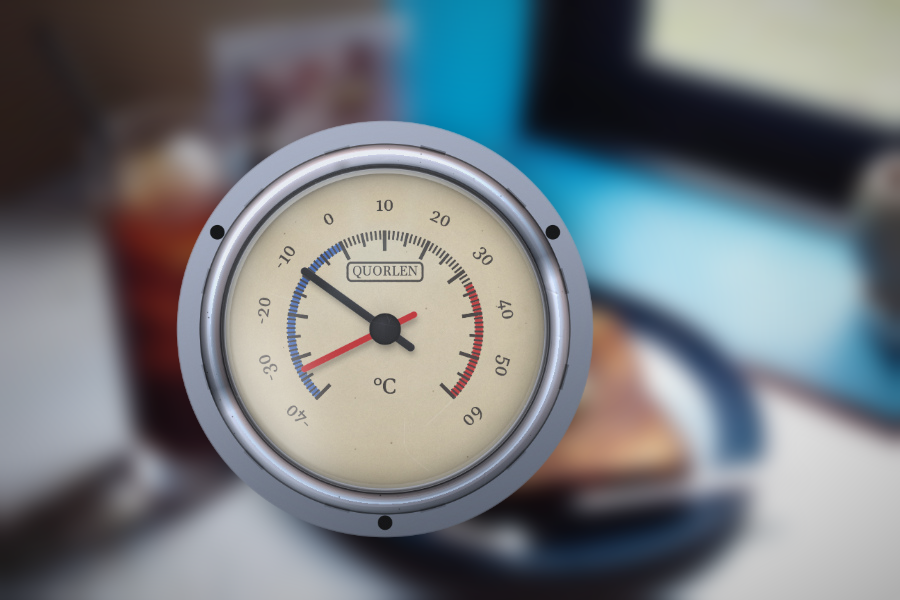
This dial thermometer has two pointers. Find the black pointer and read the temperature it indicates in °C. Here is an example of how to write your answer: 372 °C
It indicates -10 °C
